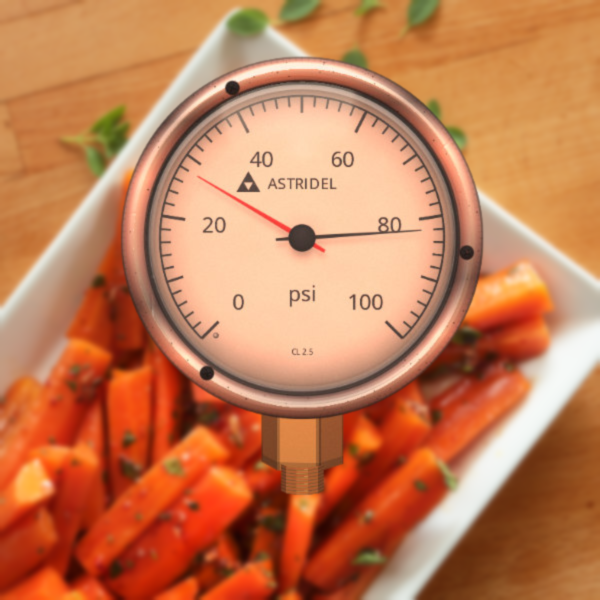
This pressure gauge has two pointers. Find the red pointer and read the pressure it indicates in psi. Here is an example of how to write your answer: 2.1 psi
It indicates 28 psi
